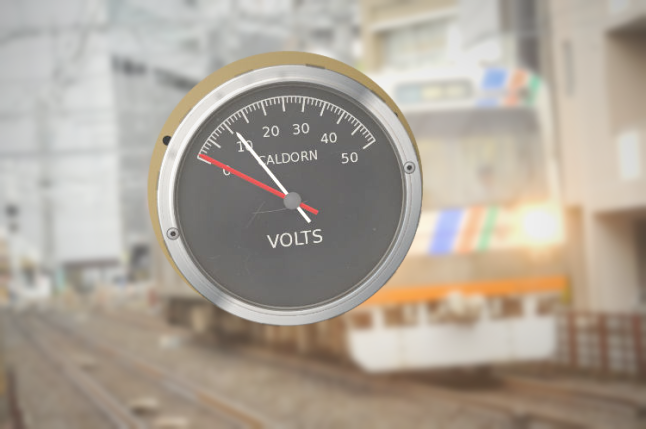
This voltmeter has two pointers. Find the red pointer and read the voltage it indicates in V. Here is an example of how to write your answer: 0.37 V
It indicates 1 V
